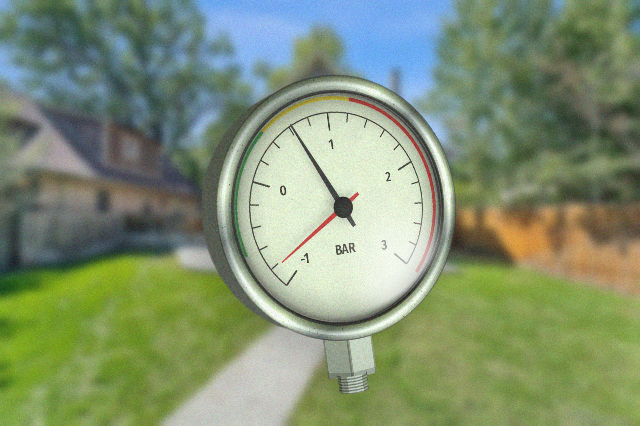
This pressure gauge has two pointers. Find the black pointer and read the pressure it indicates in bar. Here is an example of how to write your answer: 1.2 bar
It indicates 0.6 bar
